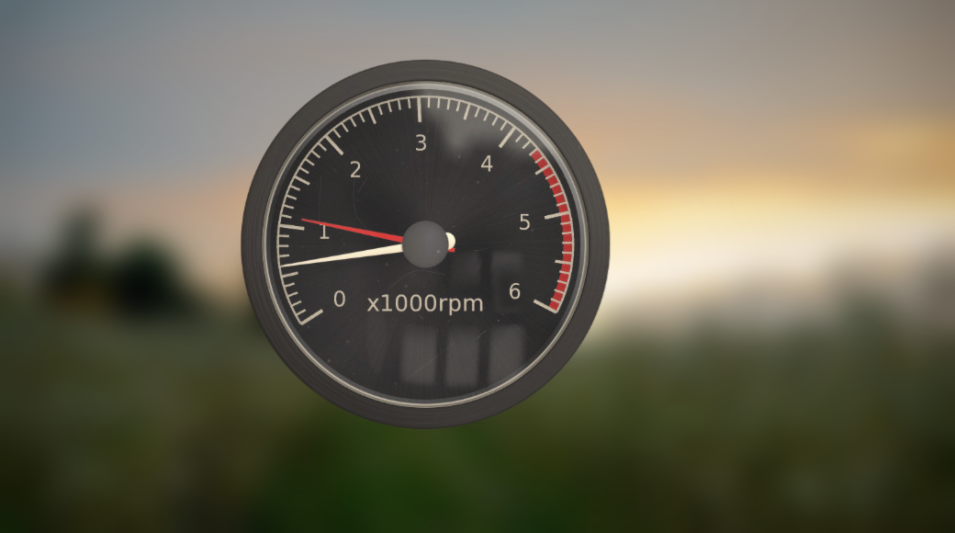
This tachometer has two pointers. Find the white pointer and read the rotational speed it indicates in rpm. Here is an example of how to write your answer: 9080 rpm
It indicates 600 rpm
